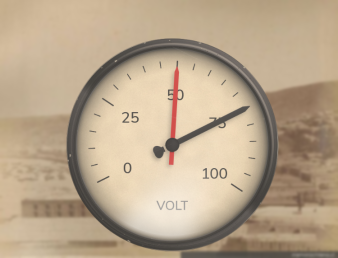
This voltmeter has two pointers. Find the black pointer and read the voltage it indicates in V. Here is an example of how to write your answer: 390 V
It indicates 75 V
